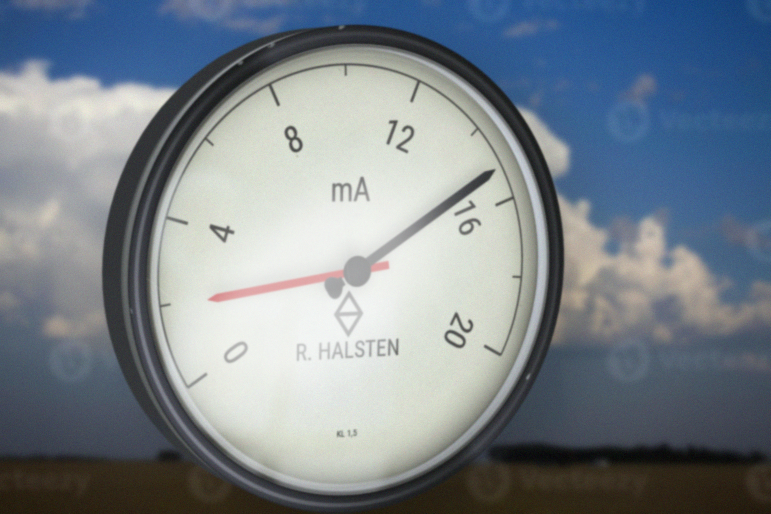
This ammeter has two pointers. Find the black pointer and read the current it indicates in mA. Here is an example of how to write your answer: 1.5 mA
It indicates 15 mA
